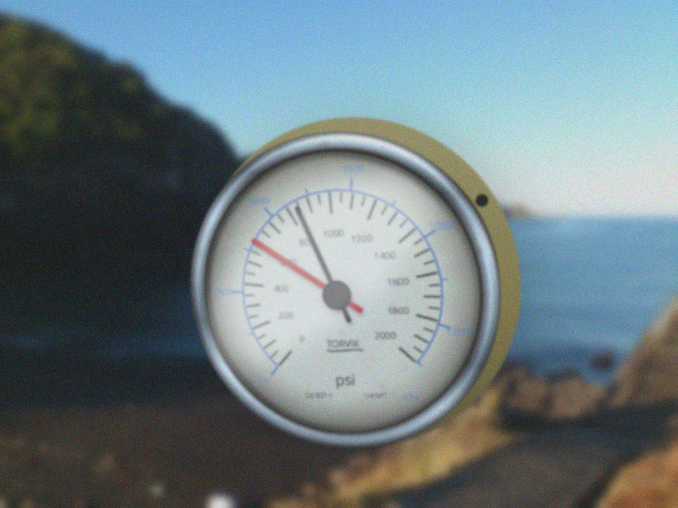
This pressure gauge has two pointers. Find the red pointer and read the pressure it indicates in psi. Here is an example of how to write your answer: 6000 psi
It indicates 600 psi
